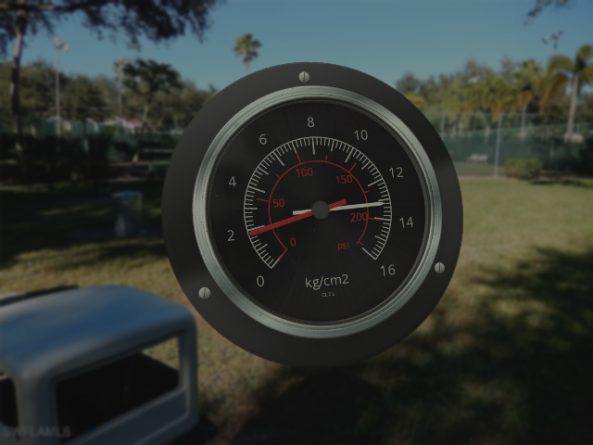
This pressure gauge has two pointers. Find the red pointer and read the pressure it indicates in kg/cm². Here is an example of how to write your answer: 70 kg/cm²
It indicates 1.8 kg/cm²
